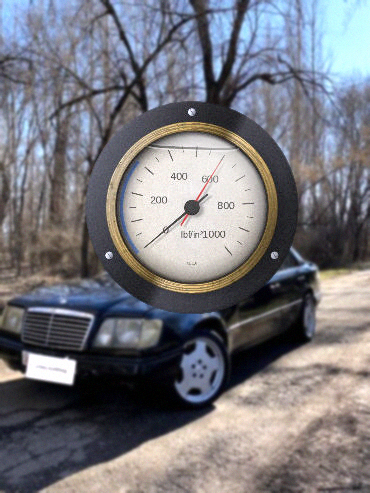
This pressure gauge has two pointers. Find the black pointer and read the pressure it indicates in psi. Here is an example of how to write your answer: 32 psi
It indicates 0 psi
